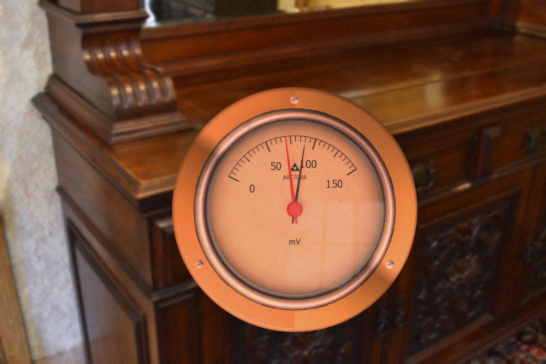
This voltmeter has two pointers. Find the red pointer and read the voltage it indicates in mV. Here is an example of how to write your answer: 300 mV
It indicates 70 mV
